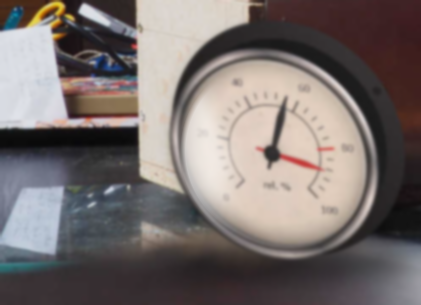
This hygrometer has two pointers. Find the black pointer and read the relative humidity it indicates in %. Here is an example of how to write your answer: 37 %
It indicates 56 %
